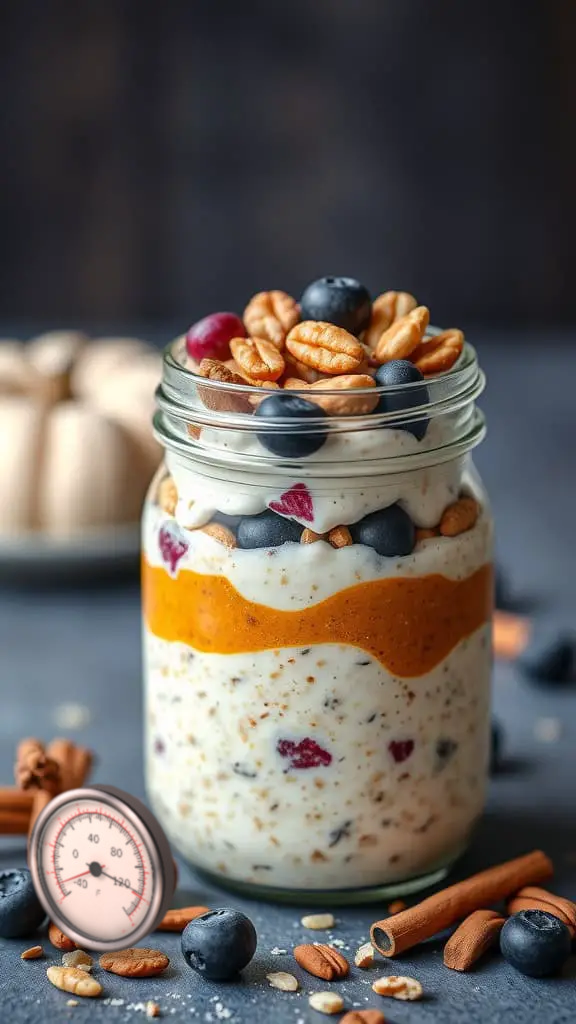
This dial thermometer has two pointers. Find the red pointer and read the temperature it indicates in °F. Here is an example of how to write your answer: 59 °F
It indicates -30 °F
